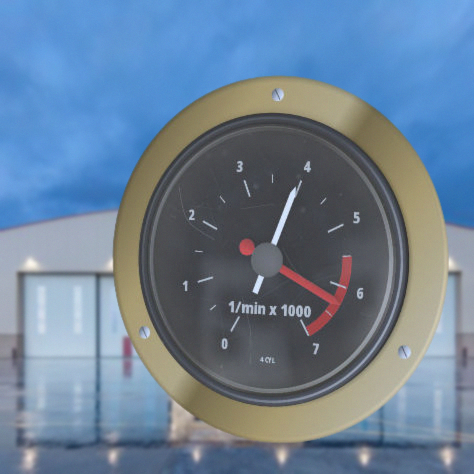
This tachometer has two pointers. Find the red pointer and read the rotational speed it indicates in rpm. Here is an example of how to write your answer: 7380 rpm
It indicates 6250 rpm
